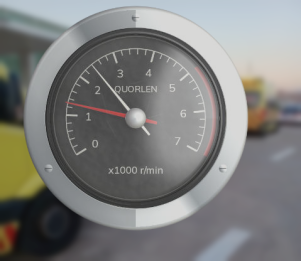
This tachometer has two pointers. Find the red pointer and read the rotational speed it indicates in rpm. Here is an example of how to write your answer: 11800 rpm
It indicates 1300 rpm
